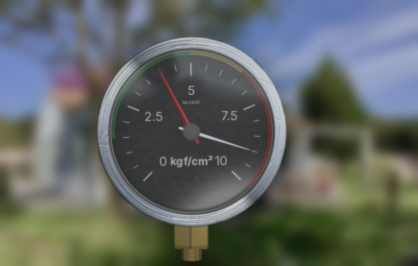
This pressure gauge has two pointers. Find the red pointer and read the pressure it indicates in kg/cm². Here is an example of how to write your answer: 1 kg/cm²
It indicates 4 kg/cm²
